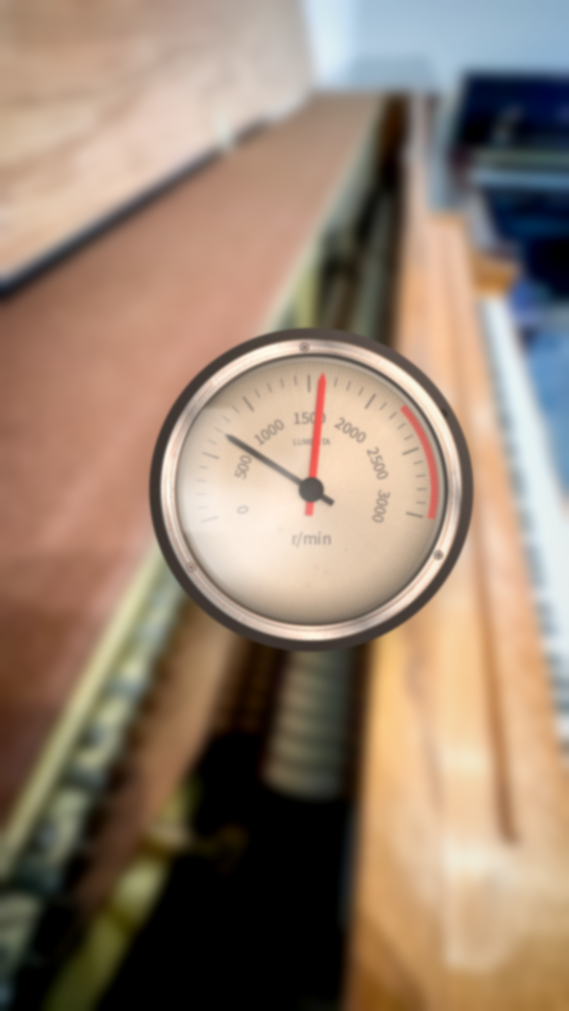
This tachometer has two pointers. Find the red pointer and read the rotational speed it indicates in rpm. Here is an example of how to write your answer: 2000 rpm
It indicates 1600 rpm
